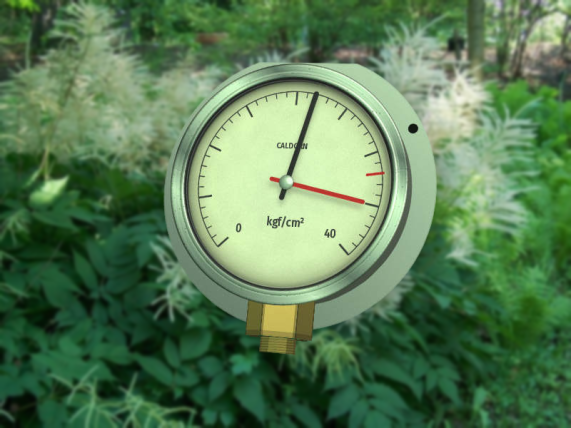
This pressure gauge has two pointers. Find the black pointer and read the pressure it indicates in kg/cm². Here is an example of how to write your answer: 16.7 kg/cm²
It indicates 22 kg/cm²
